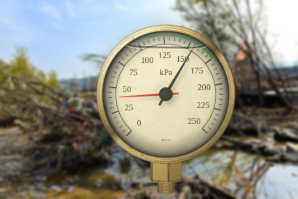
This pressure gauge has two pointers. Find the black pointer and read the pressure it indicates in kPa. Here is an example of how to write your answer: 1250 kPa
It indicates 155 kPa
